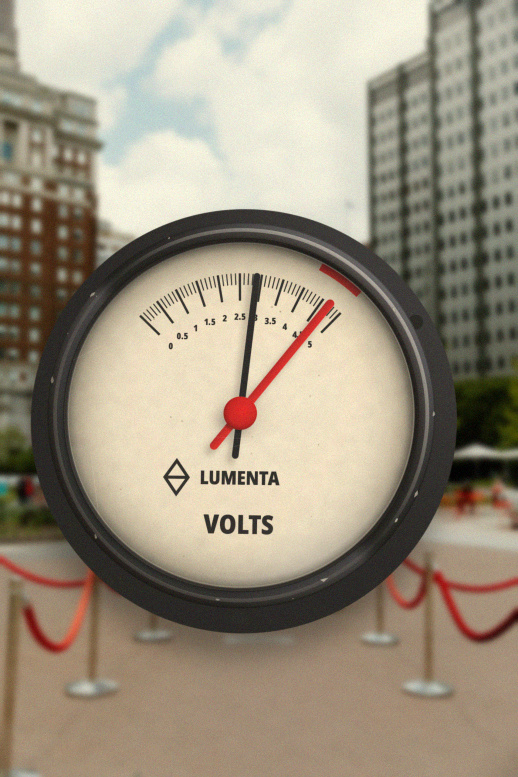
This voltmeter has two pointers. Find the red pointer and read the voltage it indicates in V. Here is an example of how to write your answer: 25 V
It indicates 4.7 V
